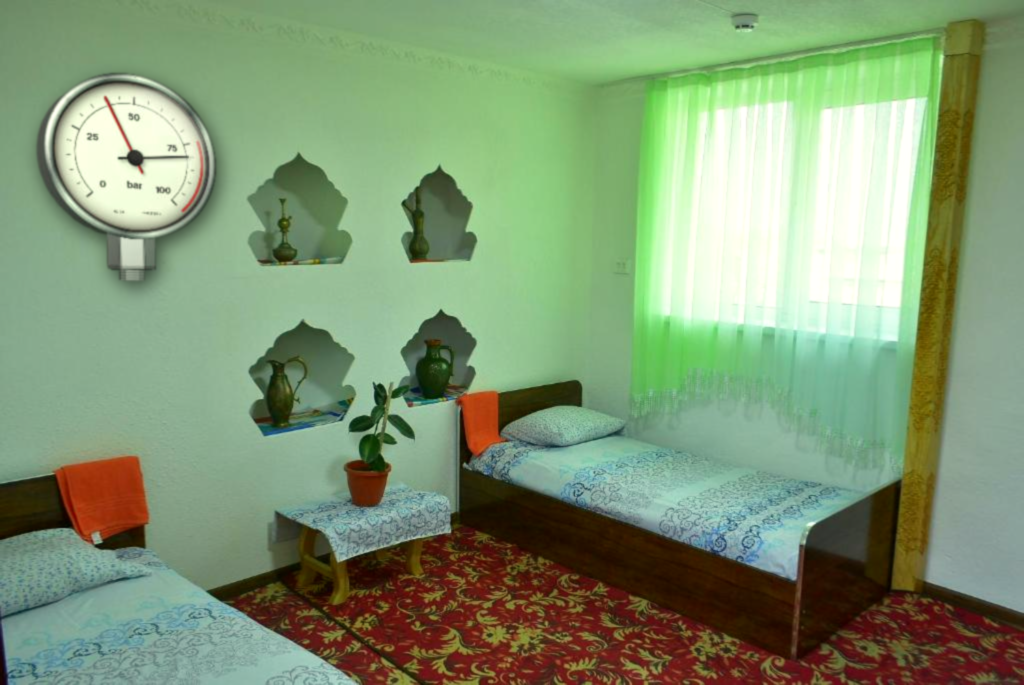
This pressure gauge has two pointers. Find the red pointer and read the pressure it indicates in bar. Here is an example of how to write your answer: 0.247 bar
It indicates 40 bar
